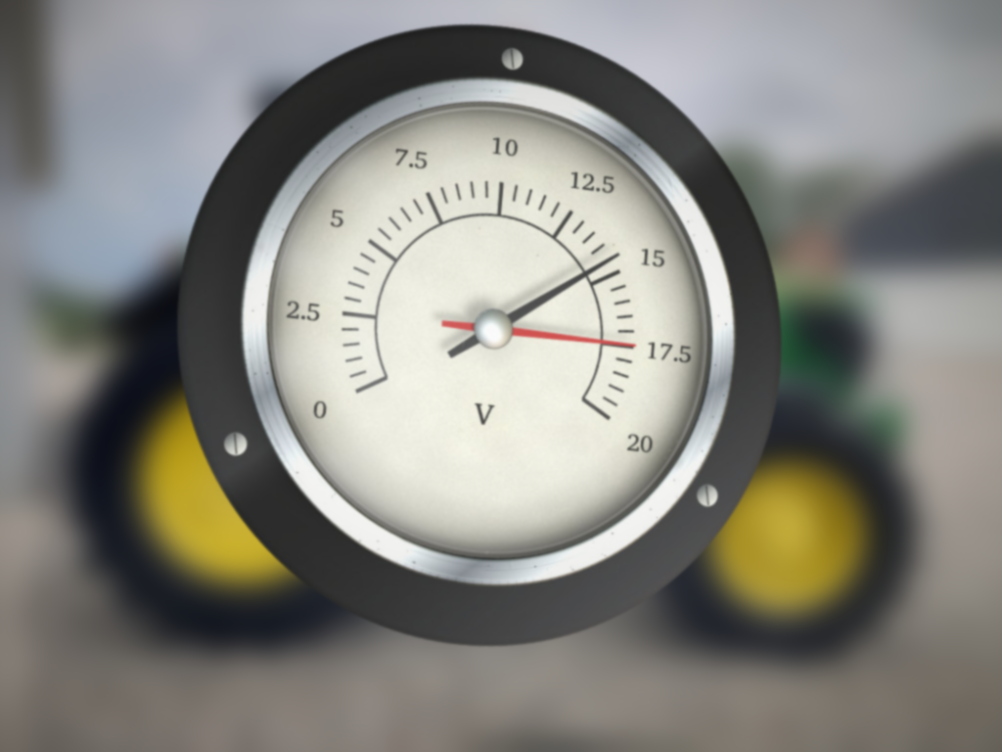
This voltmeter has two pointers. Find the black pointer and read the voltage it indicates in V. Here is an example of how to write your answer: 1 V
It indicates 14.5 V
